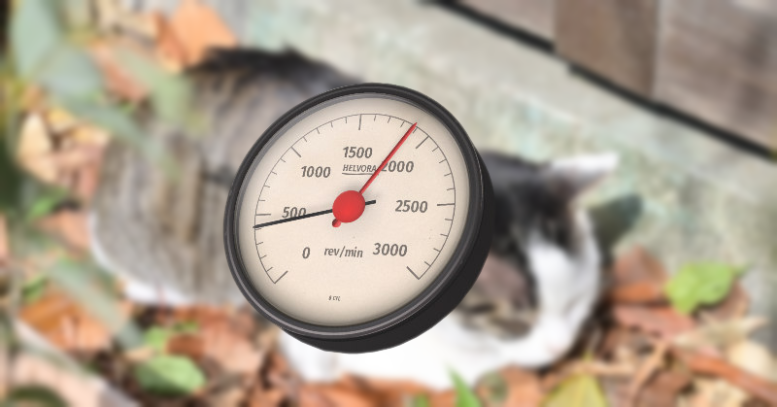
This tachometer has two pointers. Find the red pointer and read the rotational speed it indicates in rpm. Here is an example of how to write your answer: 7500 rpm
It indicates 1900 rpm
